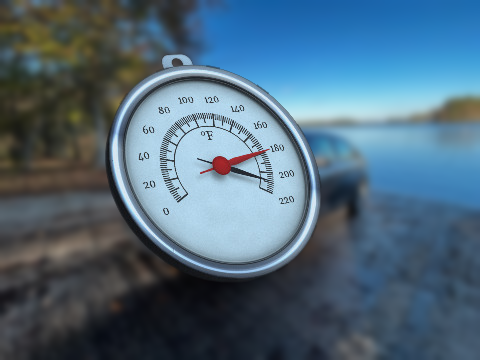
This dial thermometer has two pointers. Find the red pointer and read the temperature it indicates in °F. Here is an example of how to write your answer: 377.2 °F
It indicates 180 °F
